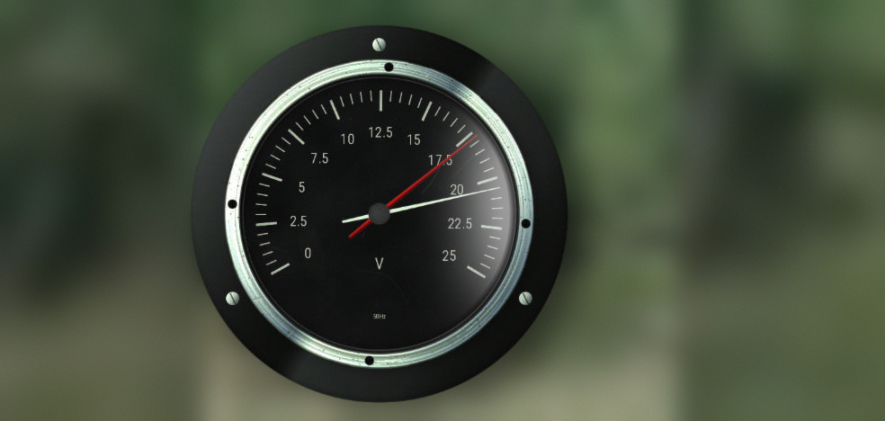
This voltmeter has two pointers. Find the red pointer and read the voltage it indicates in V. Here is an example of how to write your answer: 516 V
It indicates 17.75 V
